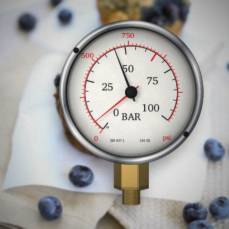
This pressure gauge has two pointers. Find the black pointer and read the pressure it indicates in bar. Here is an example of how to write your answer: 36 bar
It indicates 45 bar
